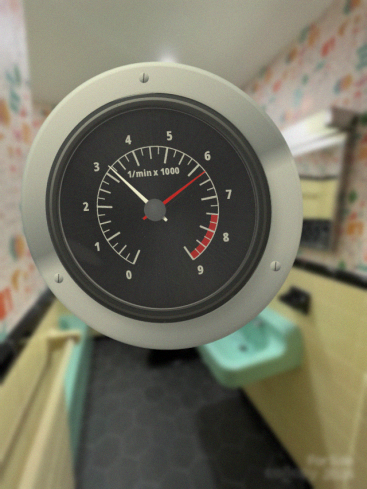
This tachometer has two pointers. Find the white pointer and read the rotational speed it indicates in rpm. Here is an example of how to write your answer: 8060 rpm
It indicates 3250 rpm
